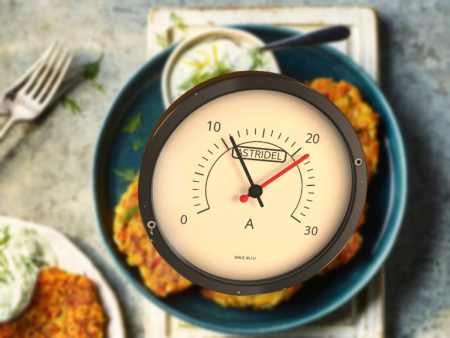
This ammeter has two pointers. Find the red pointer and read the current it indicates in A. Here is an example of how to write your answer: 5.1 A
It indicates 21 A
